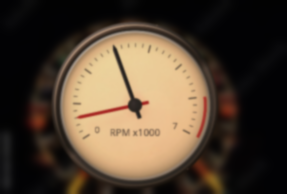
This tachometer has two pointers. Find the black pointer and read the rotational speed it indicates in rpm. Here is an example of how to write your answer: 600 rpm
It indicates 3000 rpm
